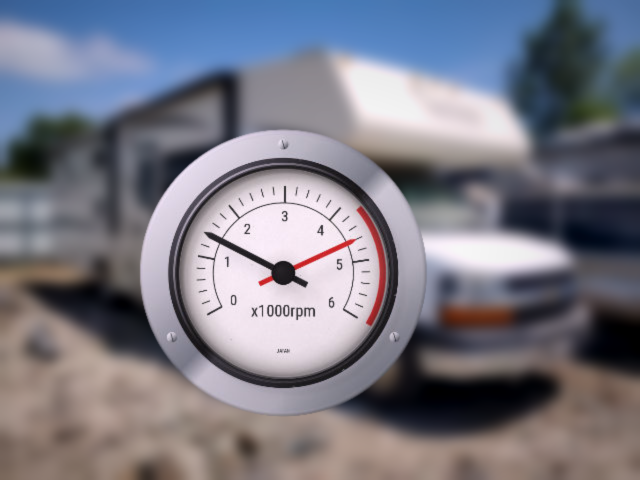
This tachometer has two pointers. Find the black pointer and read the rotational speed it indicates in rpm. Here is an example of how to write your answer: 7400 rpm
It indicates 1400 rpm
